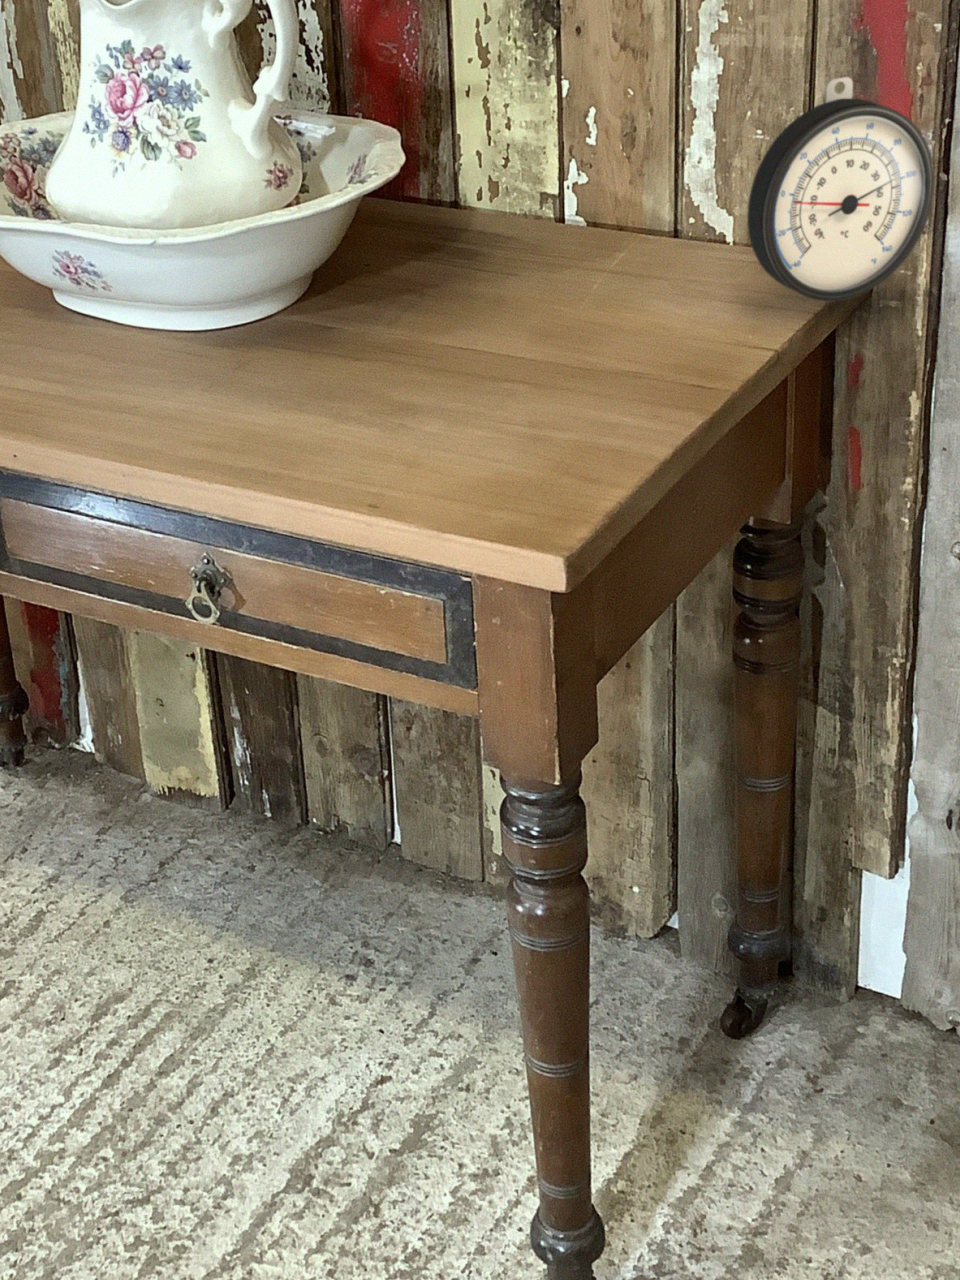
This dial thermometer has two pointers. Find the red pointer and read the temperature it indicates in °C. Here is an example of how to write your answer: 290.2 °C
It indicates -20 °C
